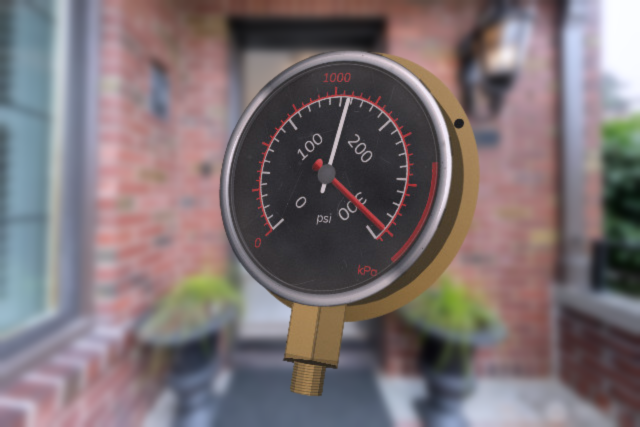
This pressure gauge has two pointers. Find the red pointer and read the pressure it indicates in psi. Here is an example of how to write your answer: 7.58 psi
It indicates 290 psi
